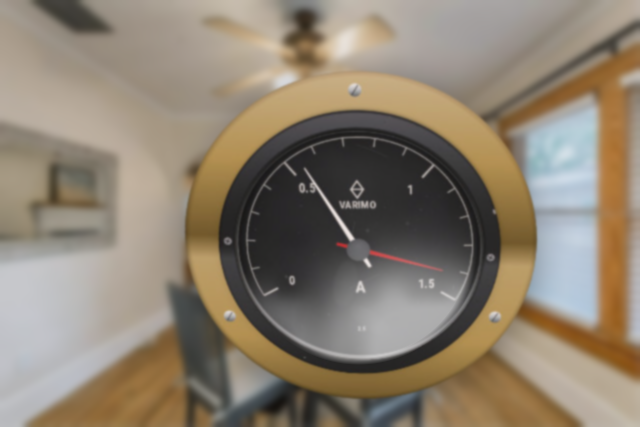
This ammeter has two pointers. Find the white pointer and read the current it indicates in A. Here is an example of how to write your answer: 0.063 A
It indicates 0.55 A
